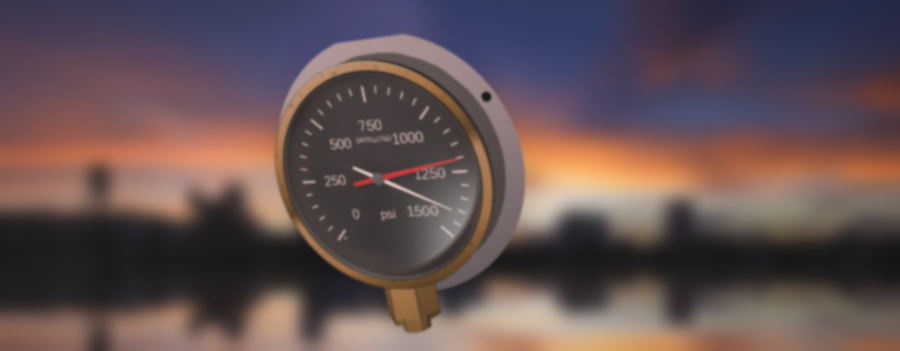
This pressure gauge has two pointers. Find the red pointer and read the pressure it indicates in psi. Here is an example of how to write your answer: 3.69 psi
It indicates 1200 psi
